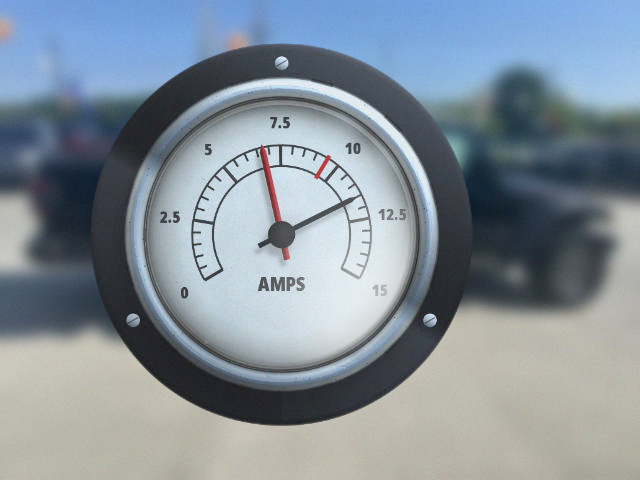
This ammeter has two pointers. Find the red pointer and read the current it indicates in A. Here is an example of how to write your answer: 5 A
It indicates 6.75 A
